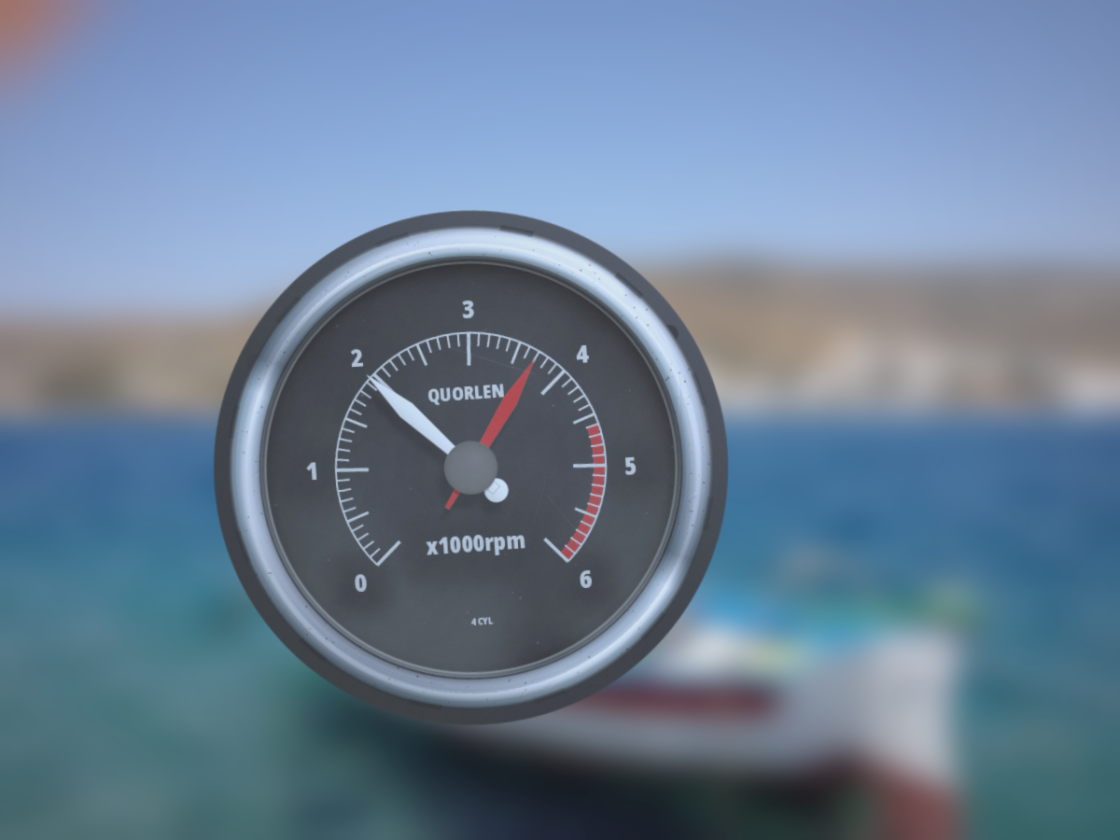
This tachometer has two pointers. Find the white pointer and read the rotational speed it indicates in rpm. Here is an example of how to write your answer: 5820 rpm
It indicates 1950 rpm
